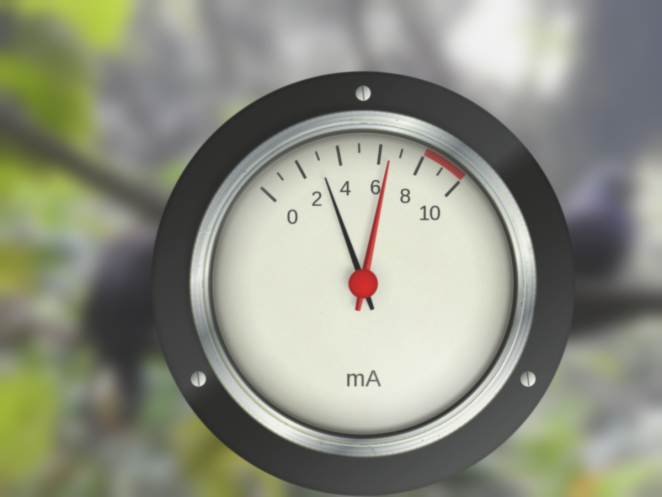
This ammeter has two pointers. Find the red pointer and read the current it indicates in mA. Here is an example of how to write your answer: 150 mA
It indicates 6.5 mA
